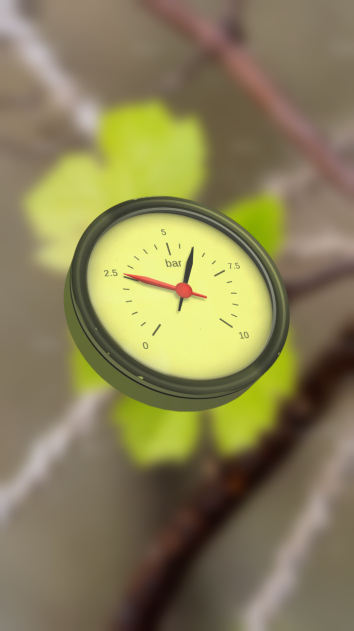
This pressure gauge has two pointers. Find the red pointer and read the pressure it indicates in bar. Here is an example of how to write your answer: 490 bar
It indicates 2.5 bar
